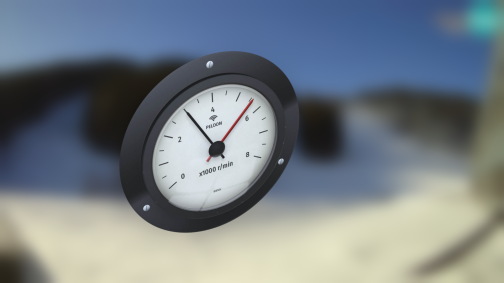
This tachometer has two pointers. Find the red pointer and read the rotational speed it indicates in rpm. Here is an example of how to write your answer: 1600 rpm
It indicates 5500 rpm
